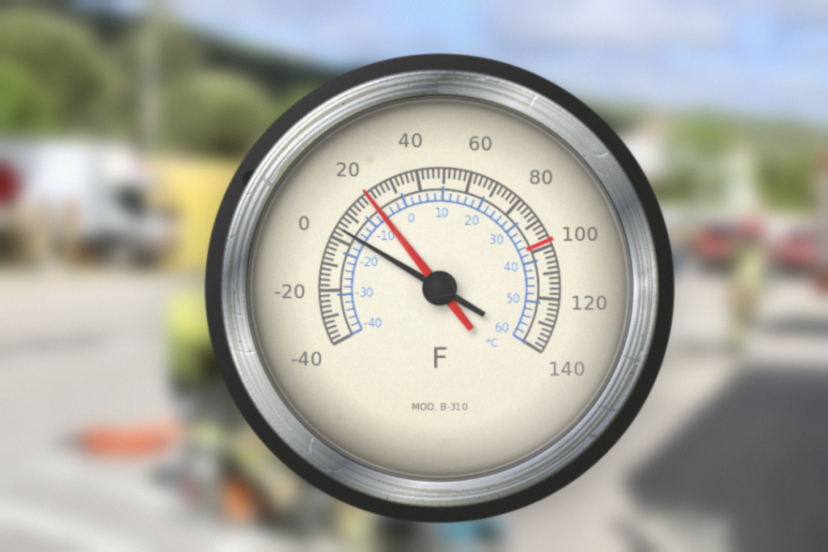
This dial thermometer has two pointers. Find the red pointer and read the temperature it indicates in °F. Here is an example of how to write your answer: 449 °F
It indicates 20 °F
